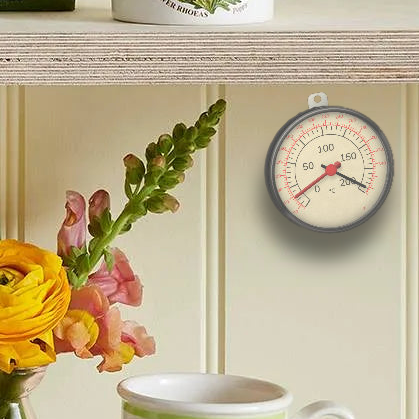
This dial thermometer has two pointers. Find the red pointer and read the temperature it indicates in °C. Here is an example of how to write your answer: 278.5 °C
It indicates 15 °C
